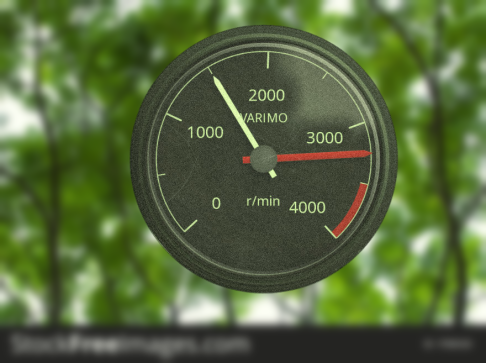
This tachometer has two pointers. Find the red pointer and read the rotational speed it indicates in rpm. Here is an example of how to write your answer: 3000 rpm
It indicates 3250 rpm
